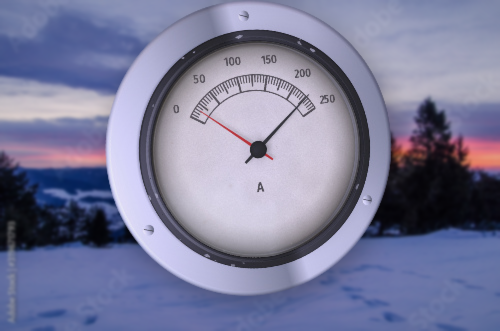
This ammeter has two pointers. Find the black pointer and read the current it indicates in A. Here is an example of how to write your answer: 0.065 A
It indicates 225 A
